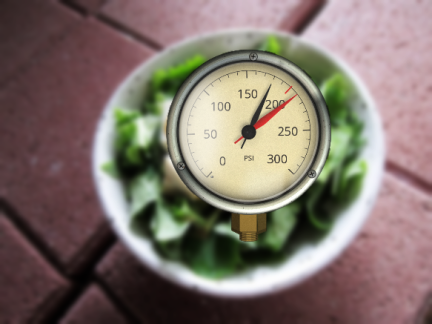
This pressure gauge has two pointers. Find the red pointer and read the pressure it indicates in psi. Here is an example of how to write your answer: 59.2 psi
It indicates 210 psi
